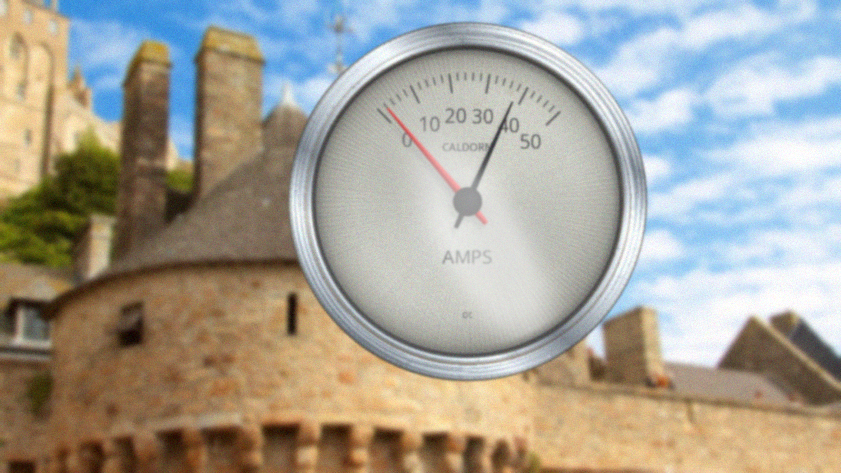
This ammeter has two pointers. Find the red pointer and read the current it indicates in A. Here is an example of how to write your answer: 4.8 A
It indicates 2 A
